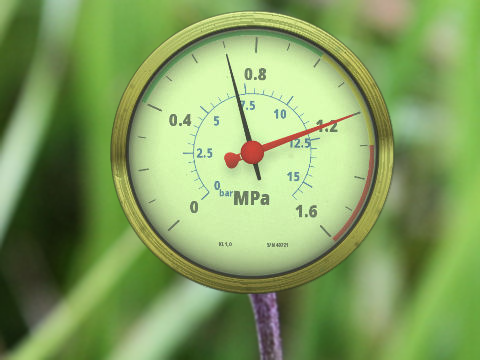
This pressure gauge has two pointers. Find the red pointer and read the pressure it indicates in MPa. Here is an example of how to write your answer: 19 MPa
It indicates 1.2 MPa
